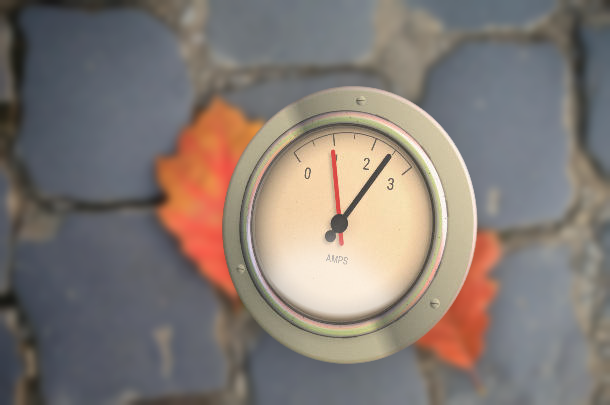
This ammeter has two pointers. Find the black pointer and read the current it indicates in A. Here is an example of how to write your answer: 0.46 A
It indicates 2.5 A
